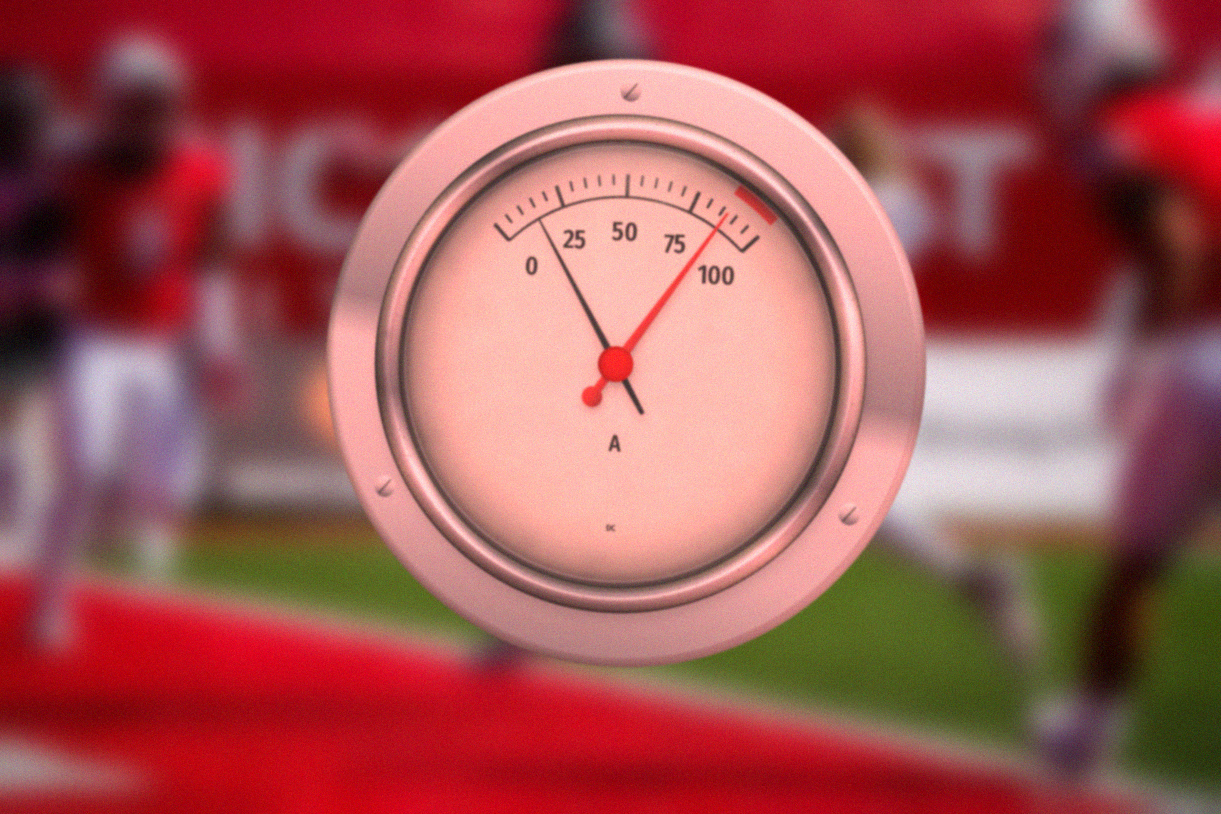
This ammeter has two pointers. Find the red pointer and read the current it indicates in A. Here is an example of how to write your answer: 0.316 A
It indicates 87.5 A
